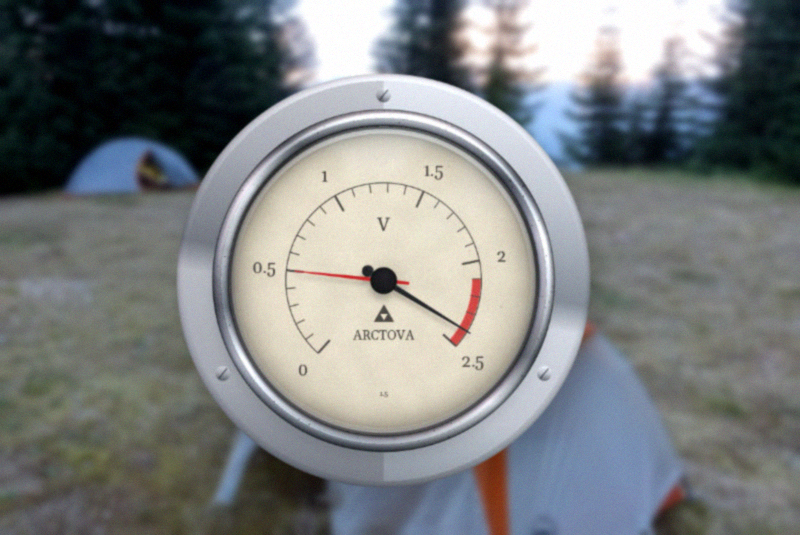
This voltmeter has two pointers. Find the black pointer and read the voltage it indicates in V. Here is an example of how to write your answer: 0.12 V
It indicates 2.4 V
